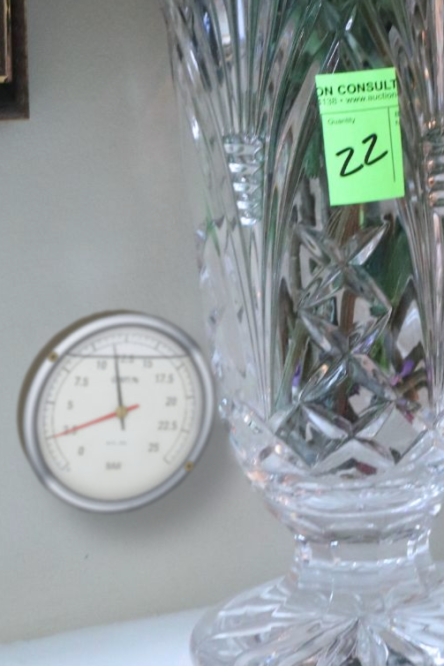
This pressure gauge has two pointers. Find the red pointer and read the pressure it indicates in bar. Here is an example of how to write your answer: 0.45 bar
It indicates 2.5 bar
